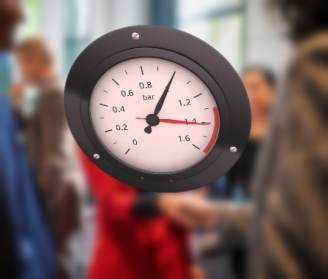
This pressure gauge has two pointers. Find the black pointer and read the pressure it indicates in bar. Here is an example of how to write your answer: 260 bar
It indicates 1 bar
